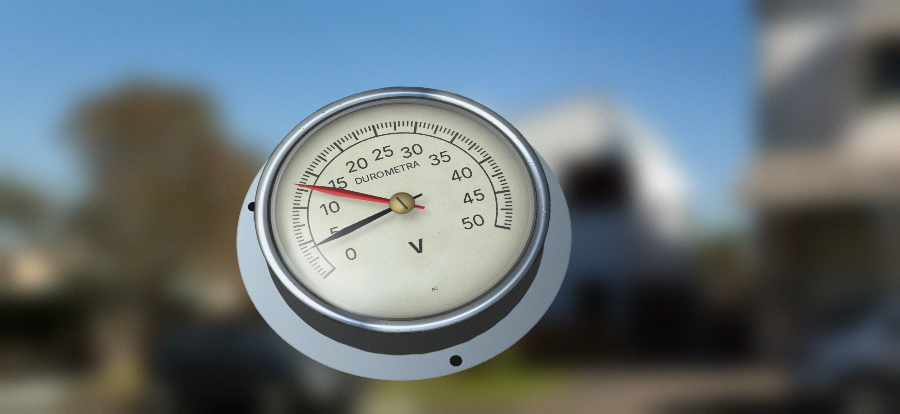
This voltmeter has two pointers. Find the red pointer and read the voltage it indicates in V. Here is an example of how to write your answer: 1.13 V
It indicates 12.5 V
